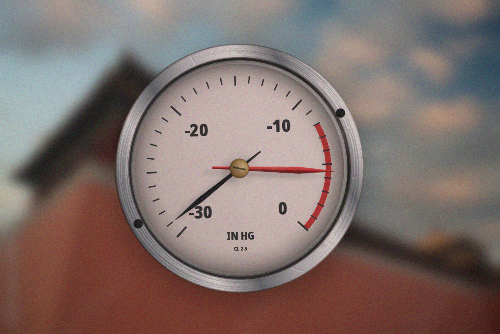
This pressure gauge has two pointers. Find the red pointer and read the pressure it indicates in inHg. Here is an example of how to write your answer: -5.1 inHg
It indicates -4.5 inHg
